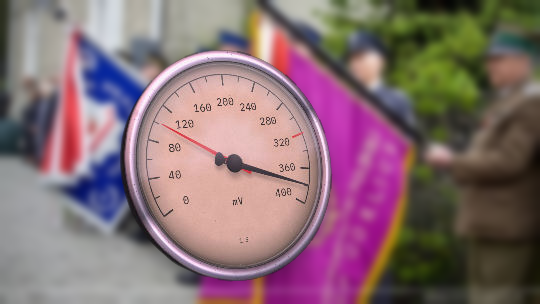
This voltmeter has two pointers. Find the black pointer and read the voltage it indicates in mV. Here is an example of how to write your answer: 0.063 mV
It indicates 380 mV
